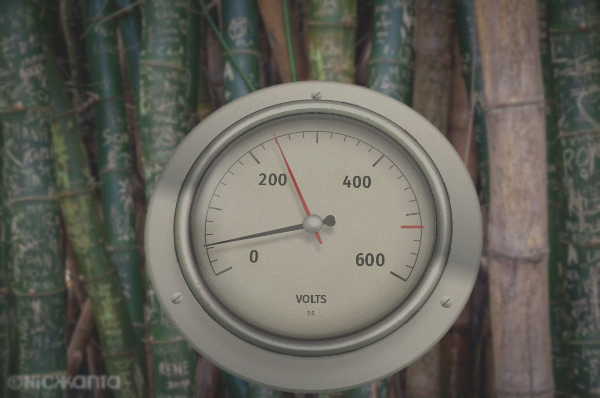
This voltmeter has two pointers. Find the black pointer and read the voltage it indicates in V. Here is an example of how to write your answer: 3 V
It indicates 40 V
